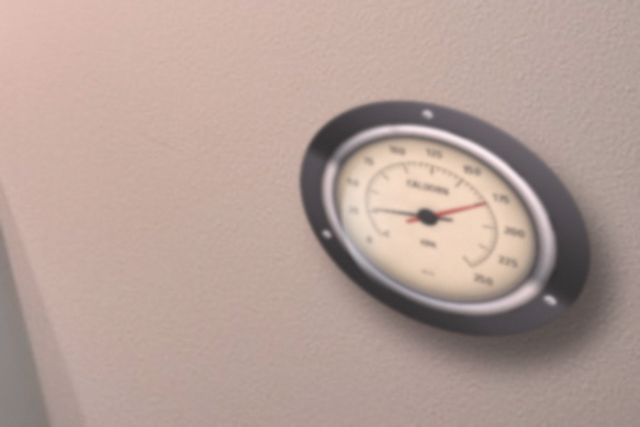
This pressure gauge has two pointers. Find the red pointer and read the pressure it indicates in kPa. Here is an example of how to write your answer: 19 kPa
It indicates 175 kPa
